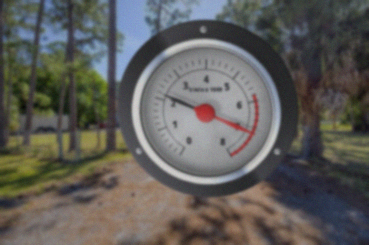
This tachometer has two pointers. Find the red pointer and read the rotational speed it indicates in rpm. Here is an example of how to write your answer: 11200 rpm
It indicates 7000 rpm
